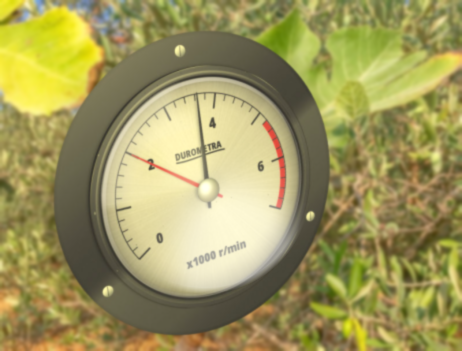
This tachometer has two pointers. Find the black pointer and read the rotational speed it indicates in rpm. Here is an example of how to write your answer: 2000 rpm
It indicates 3600 rpm
